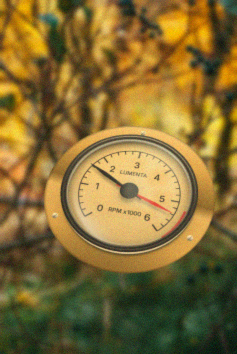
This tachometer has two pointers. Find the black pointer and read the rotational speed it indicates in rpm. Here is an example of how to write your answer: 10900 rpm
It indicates 1600 rpm
